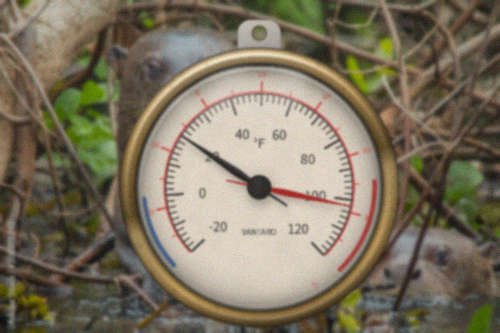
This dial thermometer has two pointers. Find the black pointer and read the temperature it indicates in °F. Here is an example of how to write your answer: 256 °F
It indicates 20 °F
